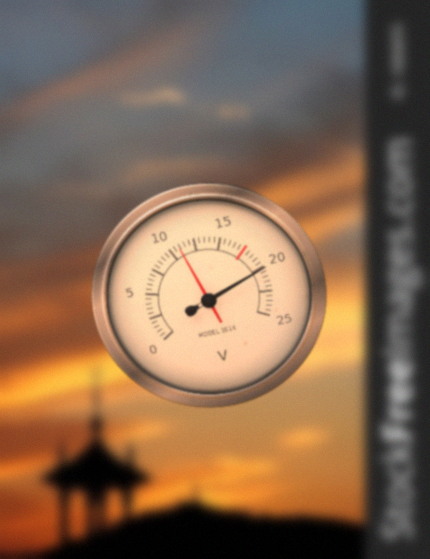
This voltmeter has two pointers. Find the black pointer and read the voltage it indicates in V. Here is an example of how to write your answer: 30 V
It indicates 20 V
